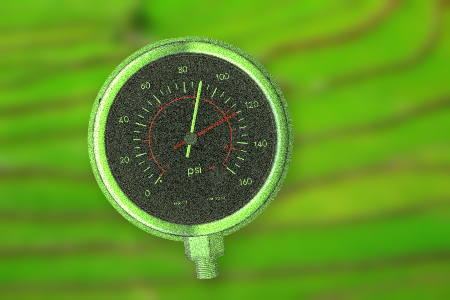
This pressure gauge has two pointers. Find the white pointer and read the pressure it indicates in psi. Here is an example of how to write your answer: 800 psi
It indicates 90 psi
